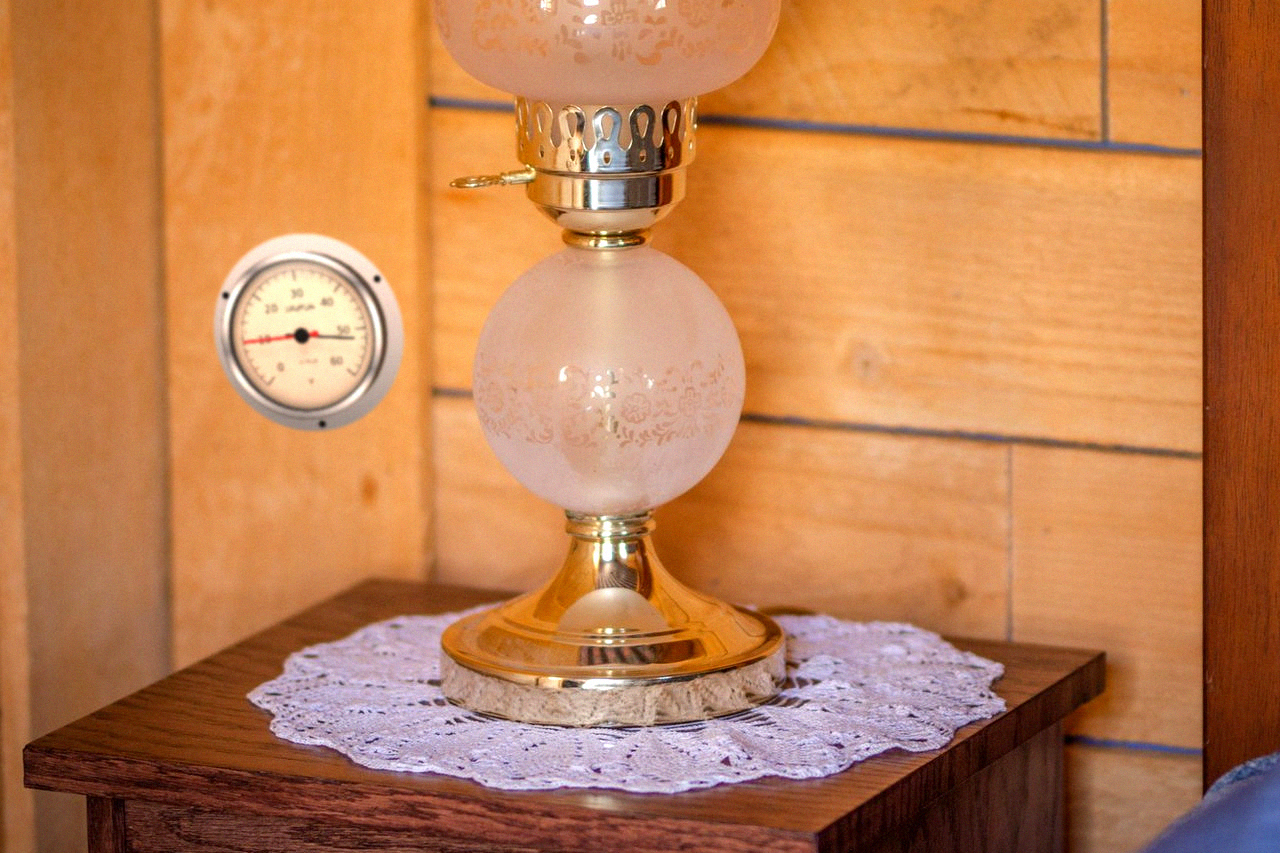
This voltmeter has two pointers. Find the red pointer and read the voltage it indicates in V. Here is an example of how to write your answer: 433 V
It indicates 10 V
